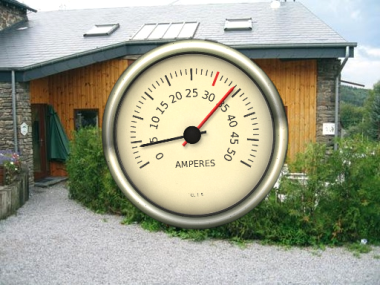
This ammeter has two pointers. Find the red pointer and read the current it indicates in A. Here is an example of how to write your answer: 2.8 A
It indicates 34 A
